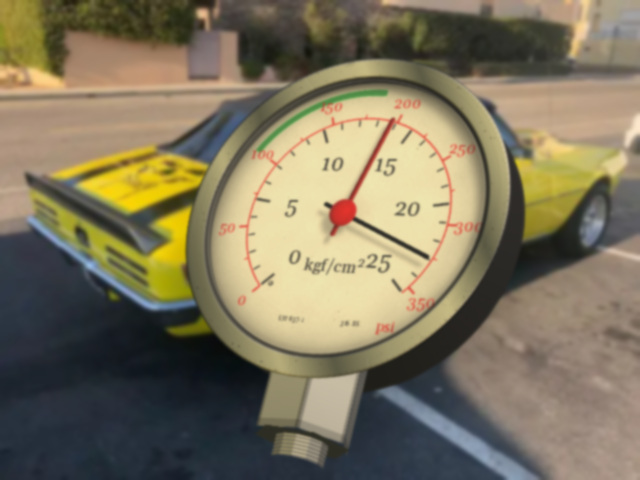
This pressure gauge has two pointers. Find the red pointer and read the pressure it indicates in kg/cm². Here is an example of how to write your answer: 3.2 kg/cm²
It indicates 14 kg/cm²
